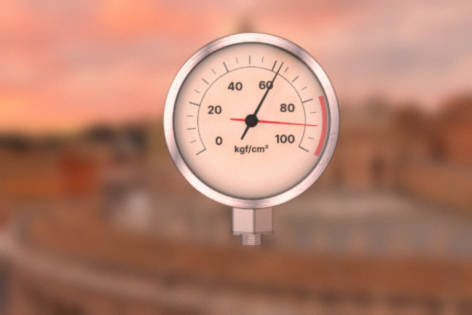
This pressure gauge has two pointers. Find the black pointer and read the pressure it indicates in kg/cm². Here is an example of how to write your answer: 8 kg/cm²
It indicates 62.5 kg/cm²
